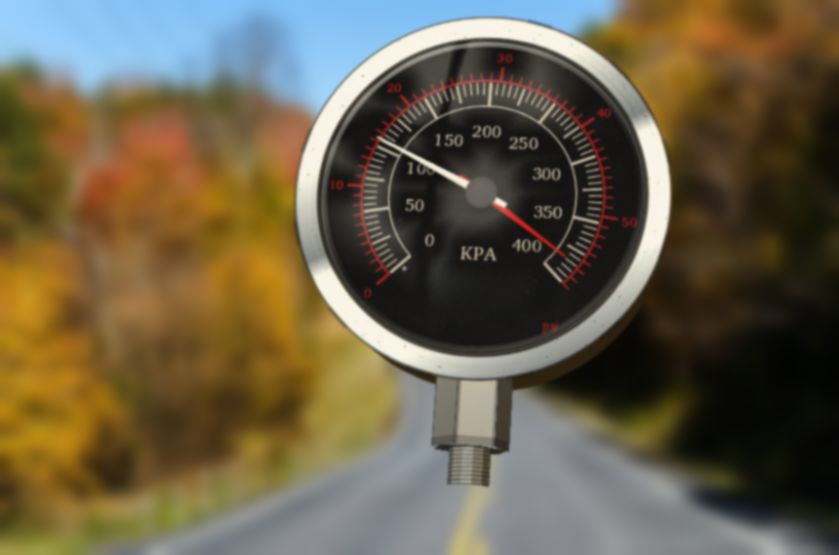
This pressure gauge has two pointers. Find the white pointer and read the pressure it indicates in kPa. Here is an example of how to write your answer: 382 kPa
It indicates 105 kPa
